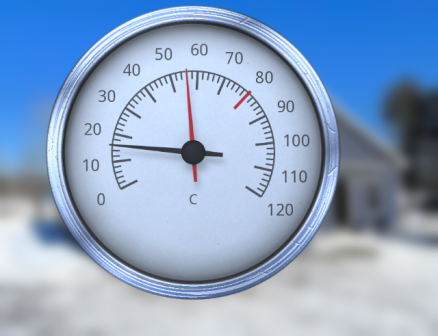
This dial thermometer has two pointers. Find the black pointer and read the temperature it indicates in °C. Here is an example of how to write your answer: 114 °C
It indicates 16 °C
